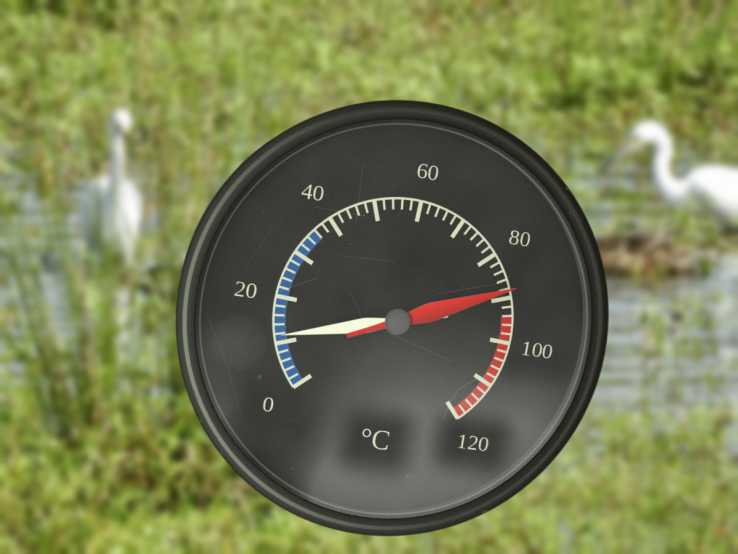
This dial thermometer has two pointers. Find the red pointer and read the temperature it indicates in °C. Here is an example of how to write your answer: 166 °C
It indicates 88 °C
